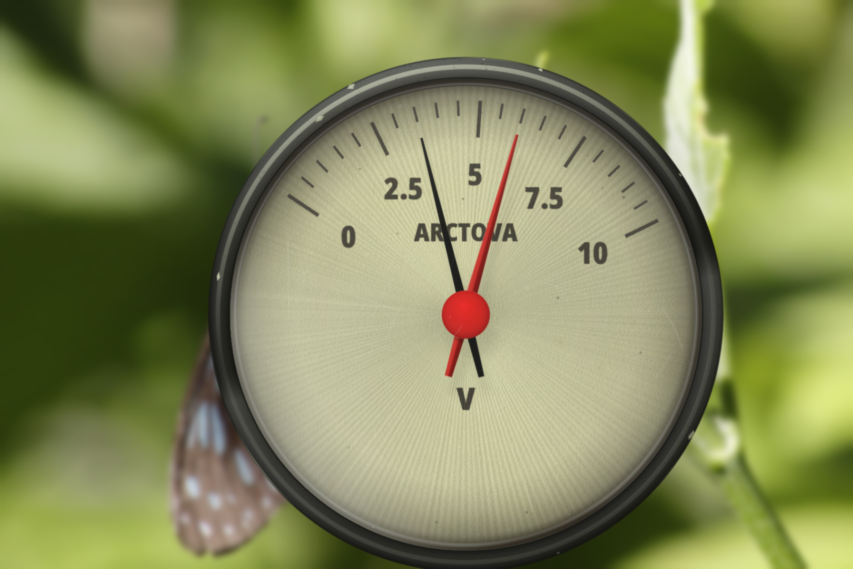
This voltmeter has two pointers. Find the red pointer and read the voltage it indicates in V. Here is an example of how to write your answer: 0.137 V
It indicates 6 V
